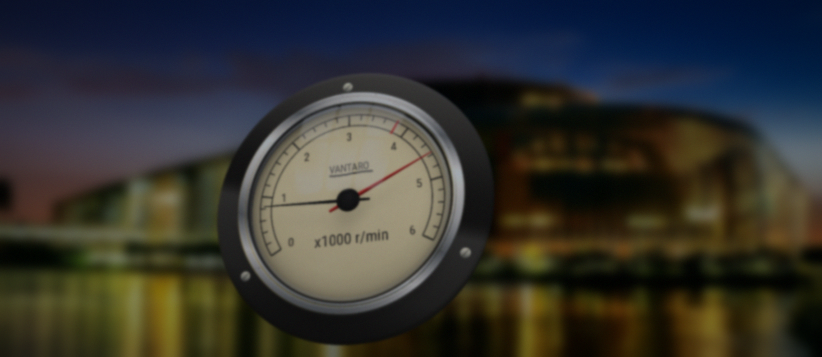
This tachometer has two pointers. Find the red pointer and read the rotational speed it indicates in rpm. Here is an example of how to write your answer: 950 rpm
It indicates 4600 rpm
